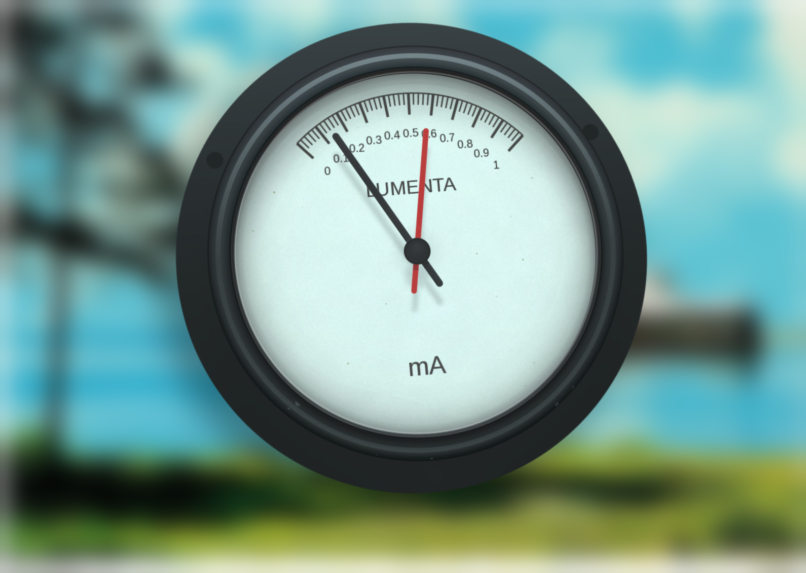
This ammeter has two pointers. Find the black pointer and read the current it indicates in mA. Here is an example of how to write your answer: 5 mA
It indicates 0.14 mA
